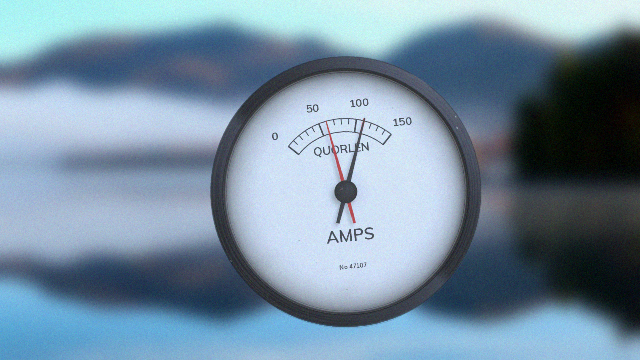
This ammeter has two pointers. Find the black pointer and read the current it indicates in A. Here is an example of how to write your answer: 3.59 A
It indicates 110 A
